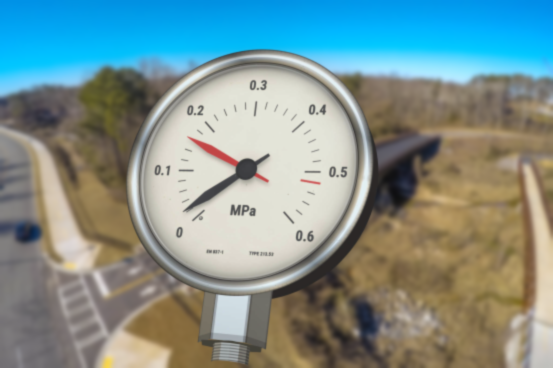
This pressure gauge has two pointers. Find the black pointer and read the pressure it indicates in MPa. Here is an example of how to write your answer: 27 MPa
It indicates 0.02 MPa
